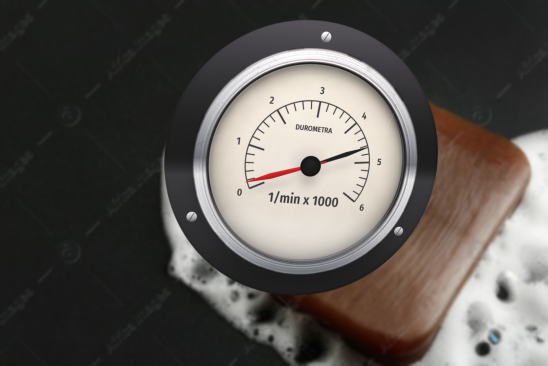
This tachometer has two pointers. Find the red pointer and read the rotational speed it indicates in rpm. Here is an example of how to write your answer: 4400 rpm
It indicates 200 rpm
